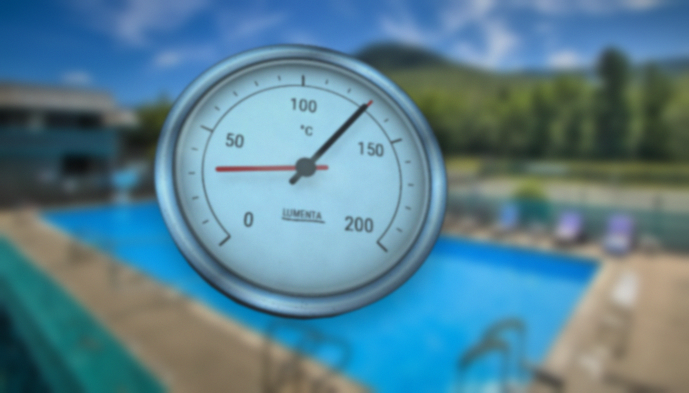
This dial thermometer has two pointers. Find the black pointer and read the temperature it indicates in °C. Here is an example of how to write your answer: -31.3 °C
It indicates 130 °C
